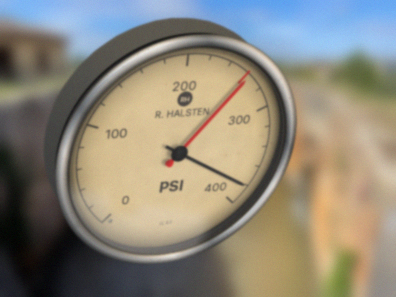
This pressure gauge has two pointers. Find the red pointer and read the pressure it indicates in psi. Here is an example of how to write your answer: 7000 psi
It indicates 260 psi
